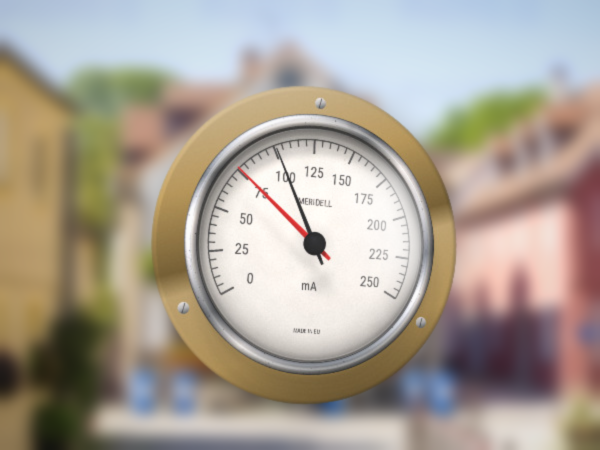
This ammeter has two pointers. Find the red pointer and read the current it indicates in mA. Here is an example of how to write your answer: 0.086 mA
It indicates 75 mA
